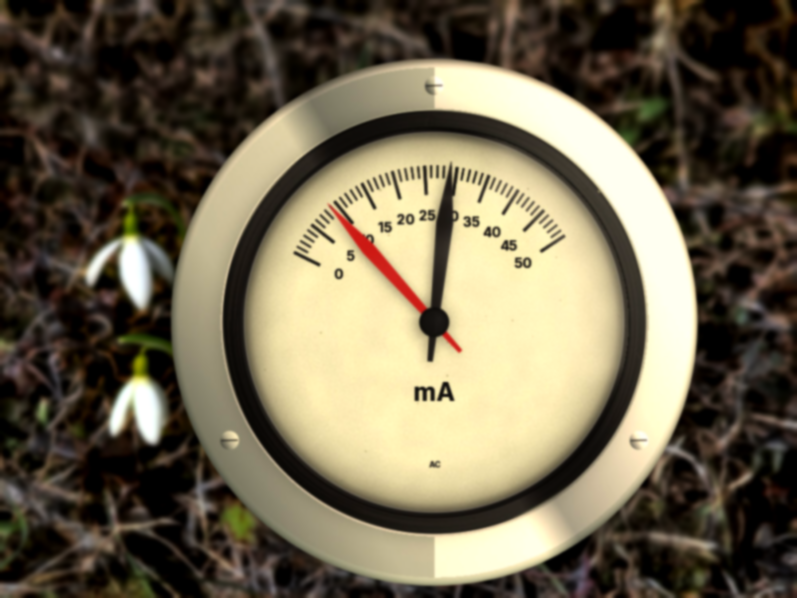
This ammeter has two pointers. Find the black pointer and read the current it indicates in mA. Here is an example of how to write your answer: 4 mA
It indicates 29 mA
